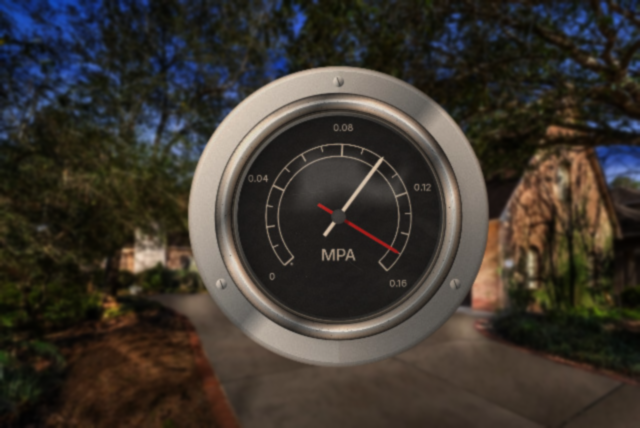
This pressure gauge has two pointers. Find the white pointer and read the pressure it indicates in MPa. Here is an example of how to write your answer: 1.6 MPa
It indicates 0.1 MPa
